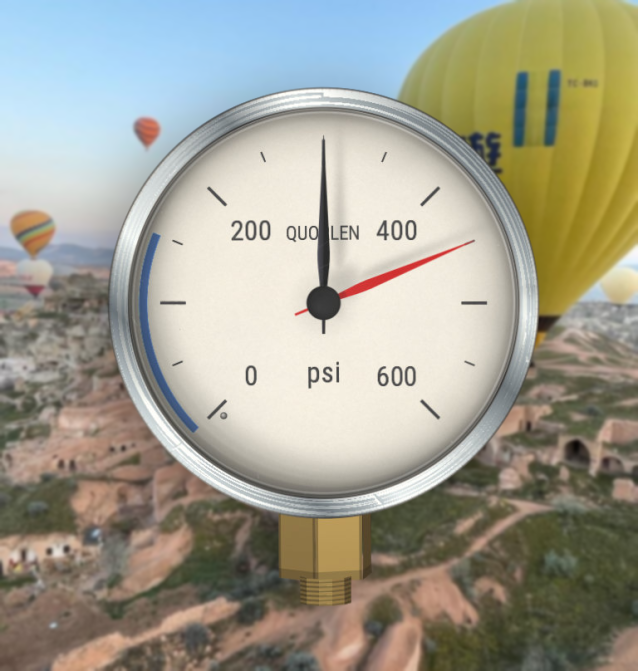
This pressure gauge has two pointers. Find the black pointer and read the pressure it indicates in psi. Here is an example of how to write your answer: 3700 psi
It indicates 300 psi
